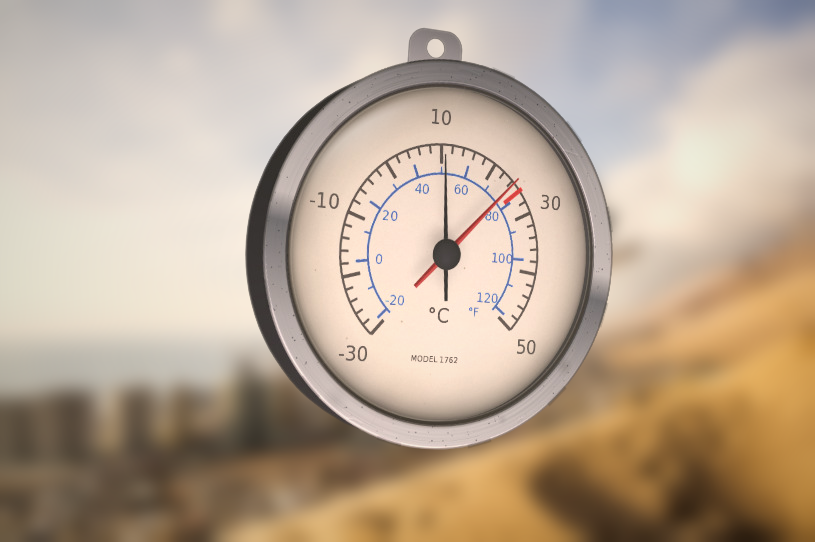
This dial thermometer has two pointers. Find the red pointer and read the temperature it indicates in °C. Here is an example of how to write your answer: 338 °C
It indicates 24 °C
